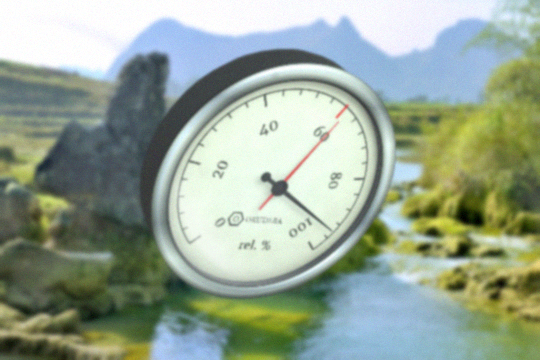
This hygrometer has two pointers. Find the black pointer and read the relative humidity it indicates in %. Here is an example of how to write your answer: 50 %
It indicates 94 %
